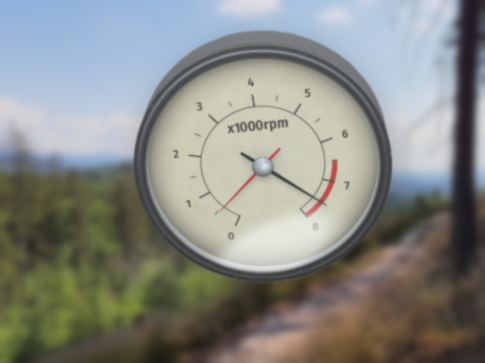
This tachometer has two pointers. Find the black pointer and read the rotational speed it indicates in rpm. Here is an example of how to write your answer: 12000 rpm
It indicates 7500 rpm
